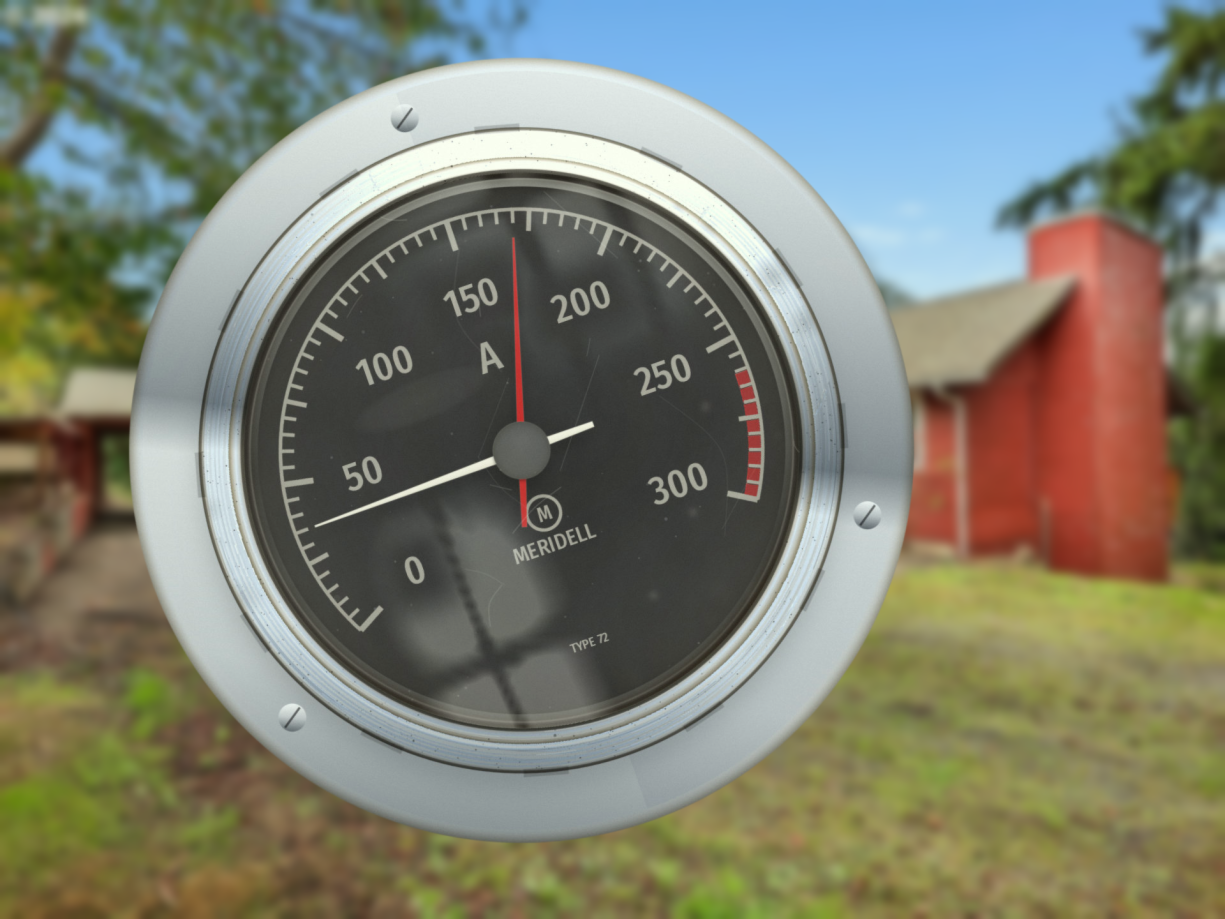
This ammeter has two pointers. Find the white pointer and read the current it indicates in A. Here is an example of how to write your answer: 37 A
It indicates 35 A
